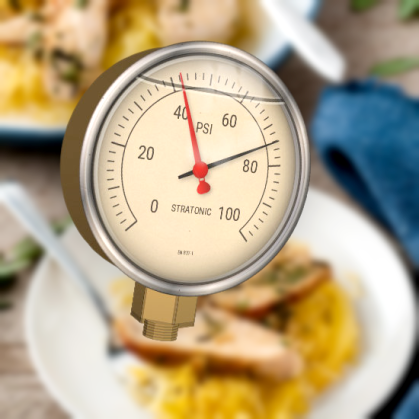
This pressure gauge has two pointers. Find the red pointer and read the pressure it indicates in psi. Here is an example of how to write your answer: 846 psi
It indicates 42 psi
